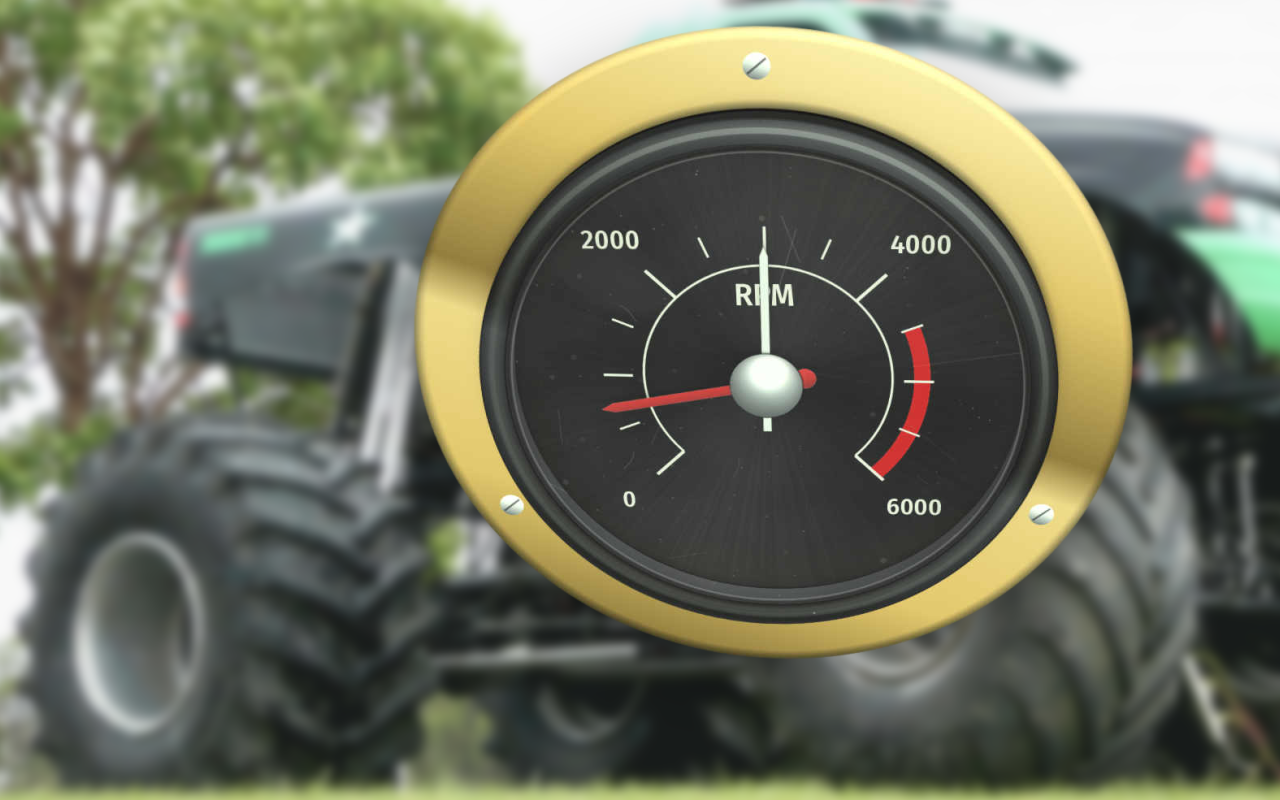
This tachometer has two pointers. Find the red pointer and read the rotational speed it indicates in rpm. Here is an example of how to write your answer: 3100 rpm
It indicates 750 rpm
